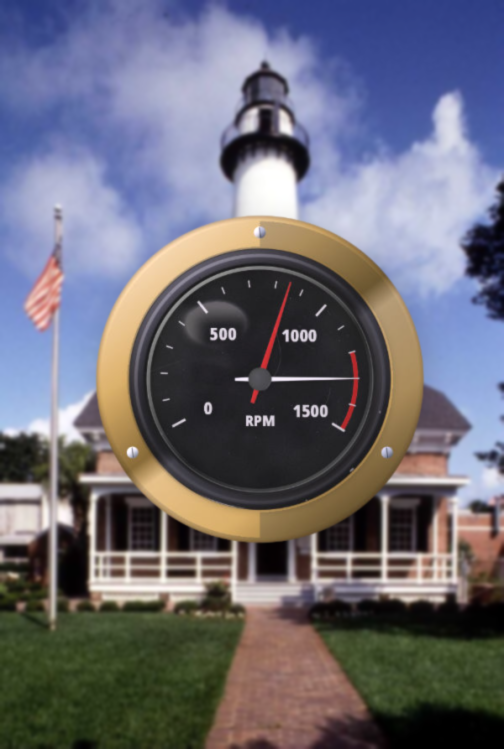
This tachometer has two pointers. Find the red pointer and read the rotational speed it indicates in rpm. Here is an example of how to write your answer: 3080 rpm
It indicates 850 rpm
